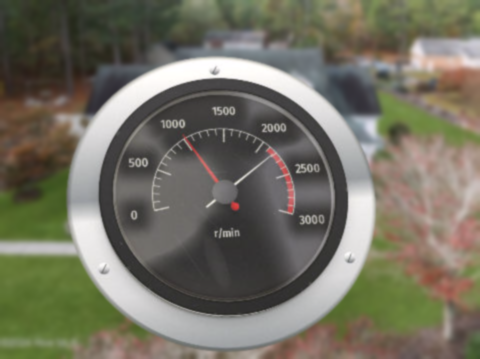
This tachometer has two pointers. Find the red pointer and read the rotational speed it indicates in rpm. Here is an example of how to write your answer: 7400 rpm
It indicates 1000 rpm
